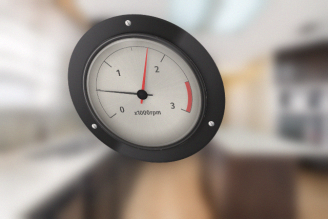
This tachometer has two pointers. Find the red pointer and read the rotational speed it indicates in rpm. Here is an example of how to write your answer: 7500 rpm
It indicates 1750 rpm
